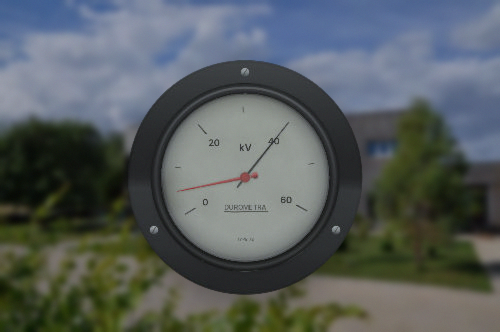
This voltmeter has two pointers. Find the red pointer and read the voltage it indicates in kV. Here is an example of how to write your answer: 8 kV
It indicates 5 kV
